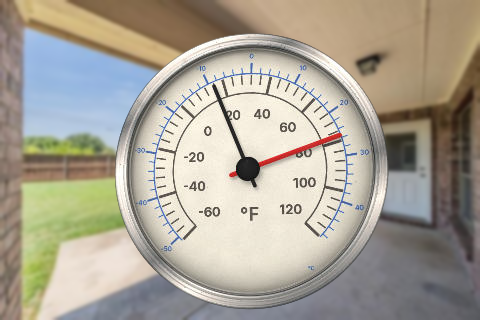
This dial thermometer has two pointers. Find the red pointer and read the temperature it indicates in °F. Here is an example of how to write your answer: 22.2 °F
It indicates 78 °F
